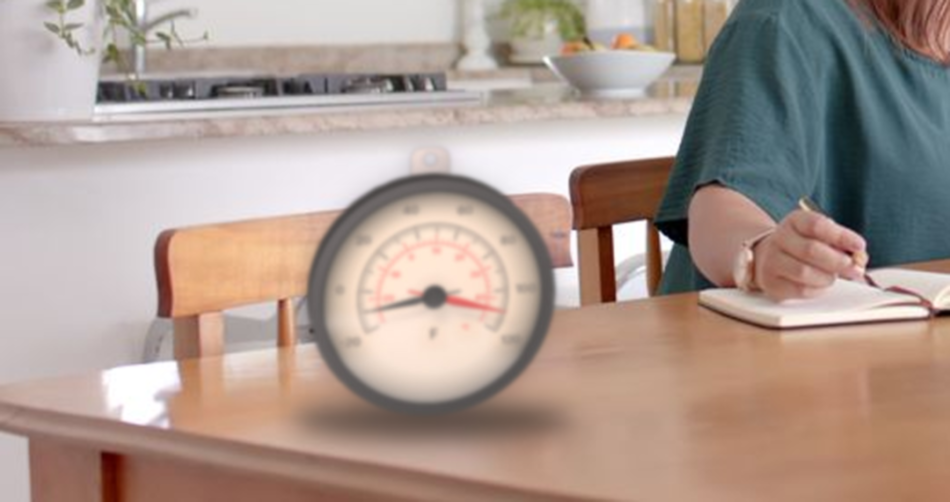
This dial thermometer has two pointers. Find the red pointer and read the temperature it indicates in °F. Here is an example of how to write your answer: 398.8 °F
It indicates 110 °F
